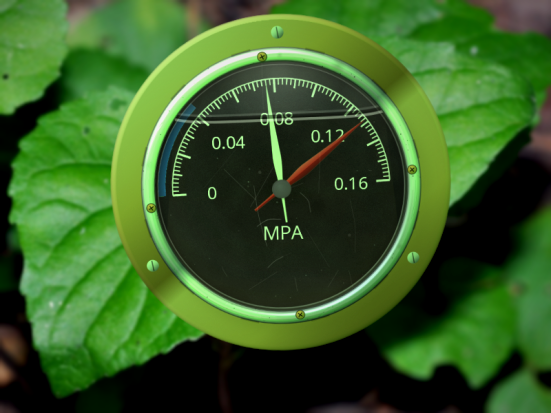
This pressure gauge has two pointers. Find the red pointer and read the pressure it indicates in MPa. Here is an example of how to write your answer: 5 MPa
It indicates 0.128 MPa
